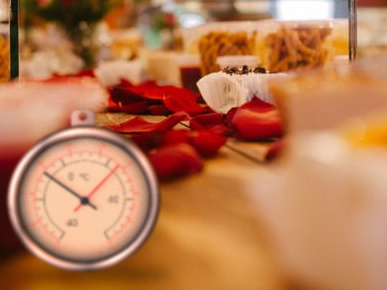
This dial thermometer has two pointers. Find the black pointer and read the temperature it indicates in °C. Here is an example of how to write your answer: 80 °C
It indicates -8 °C
